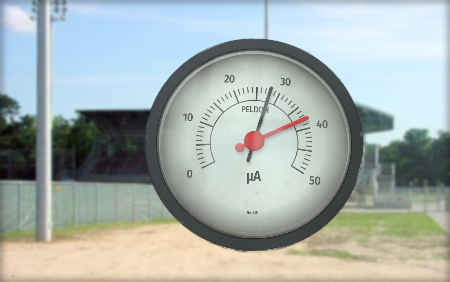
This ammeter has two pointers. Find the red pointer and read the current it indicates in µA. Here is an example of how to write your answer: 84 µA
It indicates 38 µA
